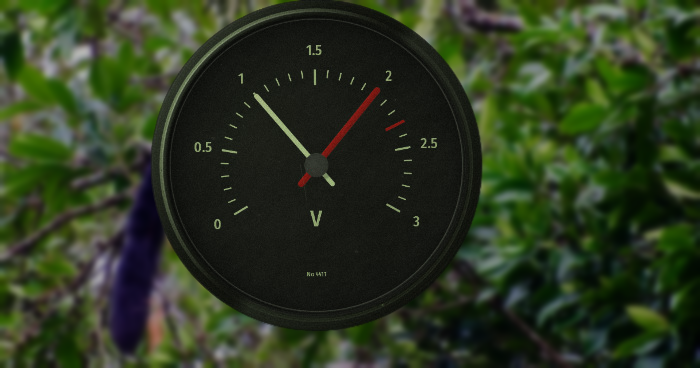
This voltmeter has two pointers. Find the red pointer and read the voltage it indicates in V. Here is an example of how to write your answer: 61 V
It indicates 2 V
